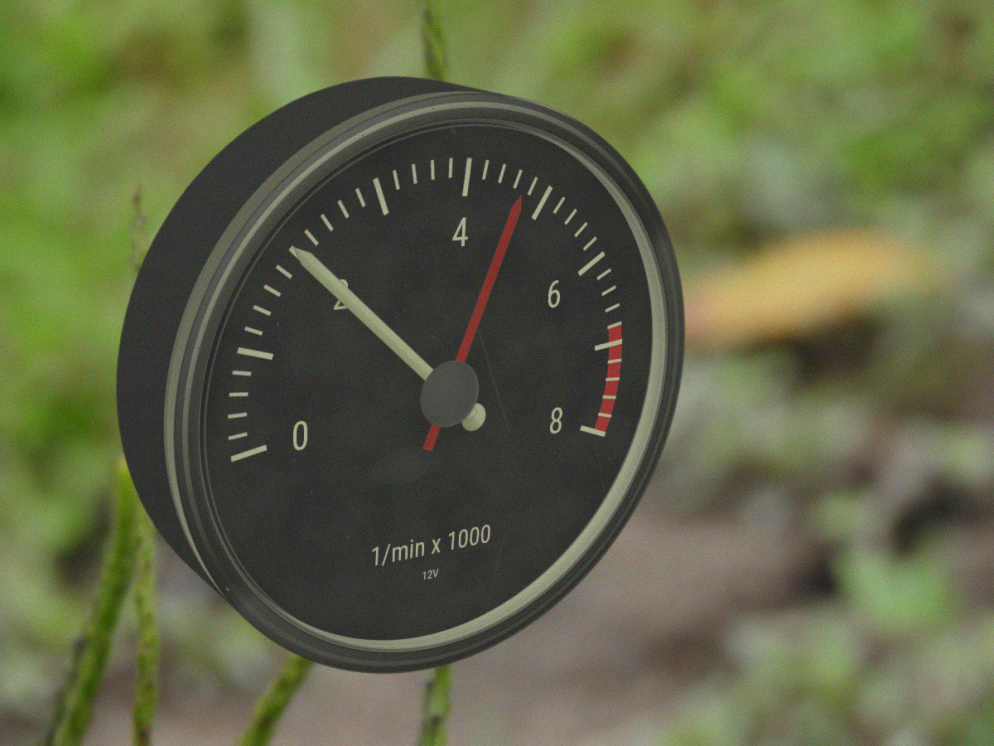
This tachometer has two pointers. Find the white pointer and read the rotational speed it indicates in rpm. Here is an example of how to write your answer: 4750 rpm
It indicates 2000 rpm
